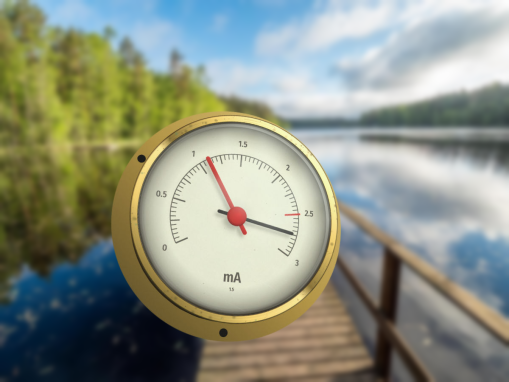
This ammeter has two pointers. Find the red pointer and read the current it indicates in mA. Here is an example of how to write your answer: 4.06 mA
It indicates 1.1 mA
